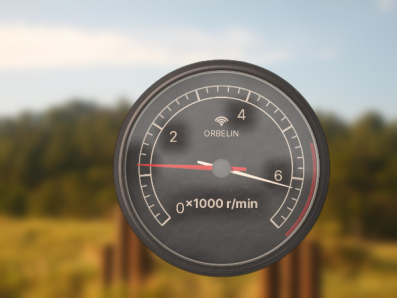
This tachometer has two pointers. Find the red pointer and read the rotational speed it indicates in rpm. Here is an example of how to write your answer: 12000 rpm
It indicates 1200 rpm
